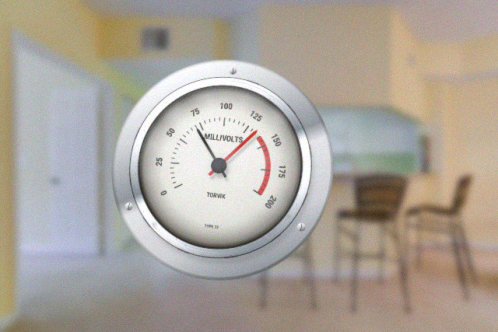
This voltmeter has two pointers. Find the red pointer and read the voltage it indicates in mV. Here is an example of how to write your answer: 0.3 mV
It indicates 135 mV
